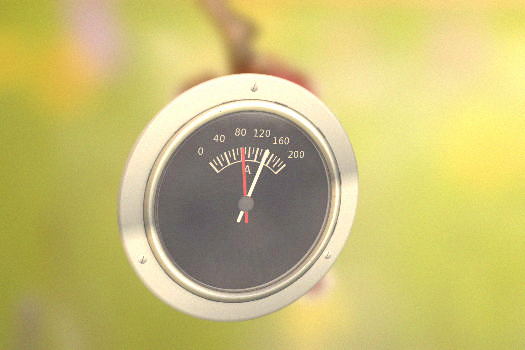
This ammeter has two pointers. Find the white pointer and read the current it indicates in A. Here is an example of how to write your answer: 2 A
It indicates 140 A
